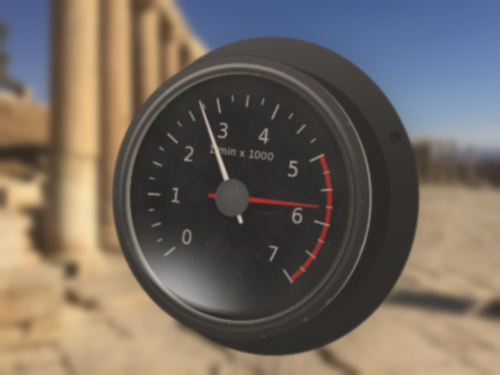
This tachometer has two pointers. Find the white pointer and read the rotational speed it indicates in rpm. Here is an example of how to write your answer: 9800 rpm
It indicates 2750 rpm
